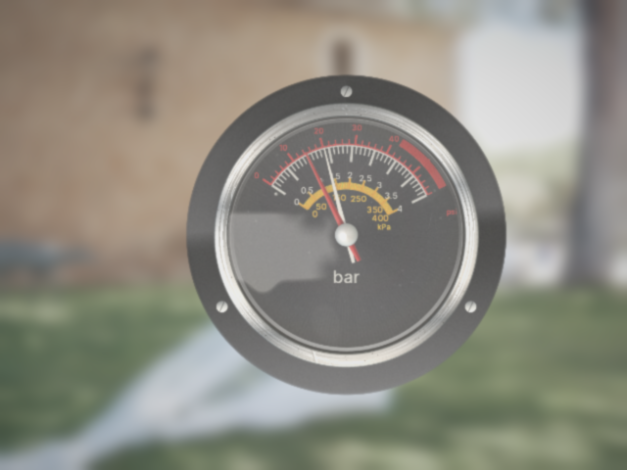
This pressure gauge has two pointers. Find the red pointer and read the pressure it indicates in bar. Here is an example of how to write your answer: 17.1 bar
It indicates 1 bar
